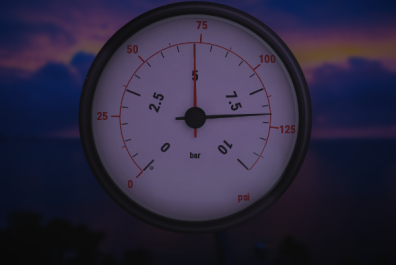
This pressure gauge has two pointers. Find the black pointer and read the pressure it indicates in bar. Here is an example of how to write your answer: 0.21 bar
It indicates 8.25 bar
